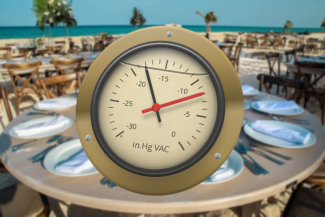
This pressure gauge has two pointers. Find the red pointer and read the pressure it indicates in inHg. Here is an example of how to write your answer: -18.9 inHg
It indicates -8 inHg
